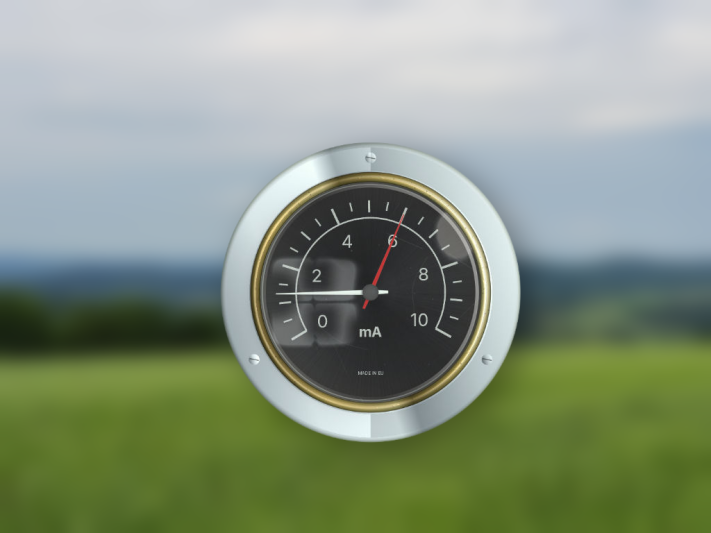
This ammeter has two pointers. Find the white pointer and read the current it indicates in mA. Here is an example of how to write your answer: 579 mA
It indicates 1.25 mA
